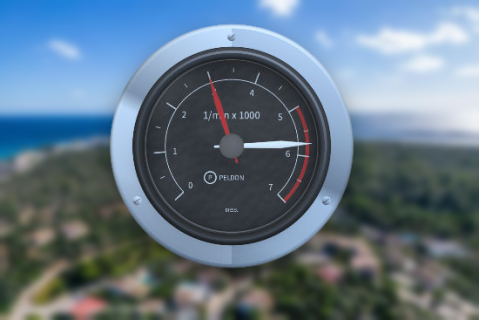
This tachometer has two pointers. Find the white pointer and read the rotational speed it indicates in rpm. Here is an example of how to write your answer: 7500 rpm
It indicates 5750 rpm
